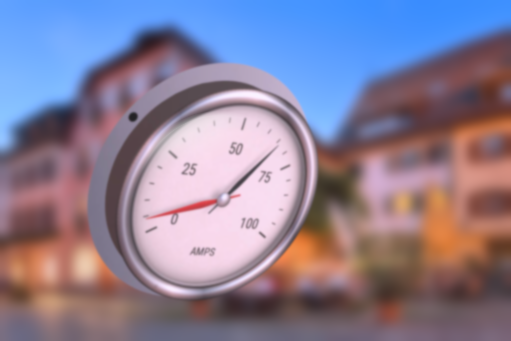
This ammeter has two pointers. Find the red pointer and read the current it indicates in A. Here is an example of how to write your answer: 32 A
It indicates 5 A
